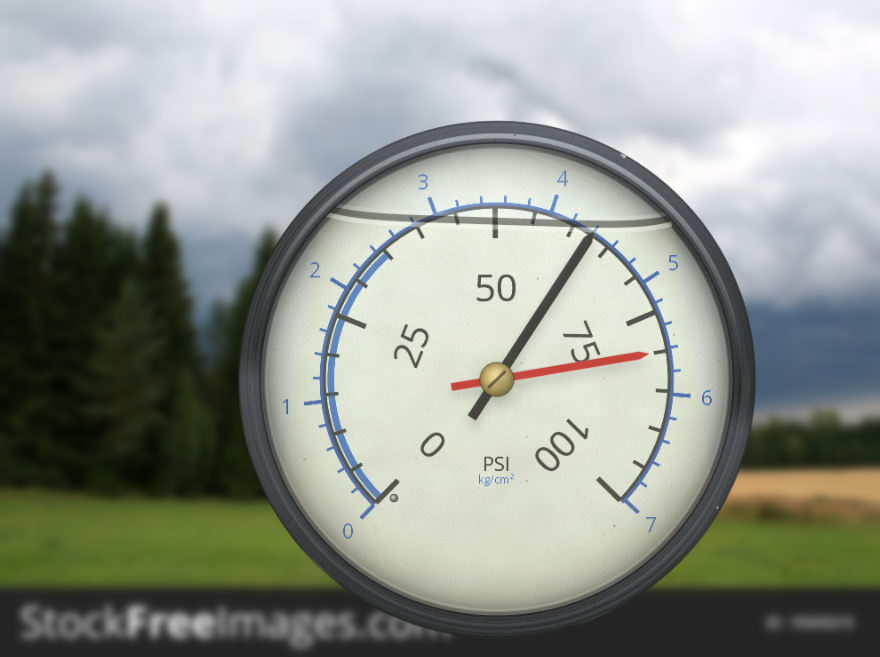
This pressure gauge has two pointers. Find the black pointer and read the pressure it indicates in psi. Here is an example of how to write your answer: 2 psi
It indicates 62.5 psi
